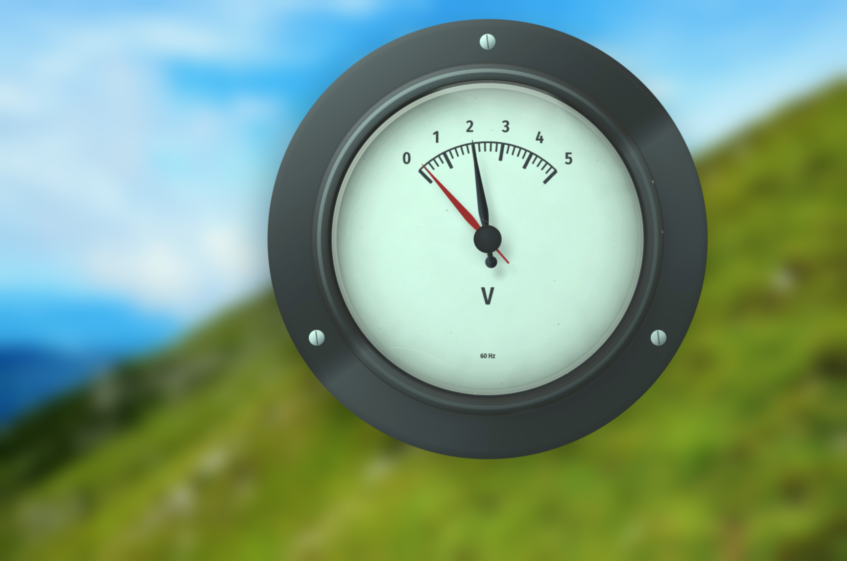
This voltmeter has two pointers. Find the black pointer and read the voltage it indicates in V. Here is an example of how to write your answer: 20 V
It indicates 2 V
